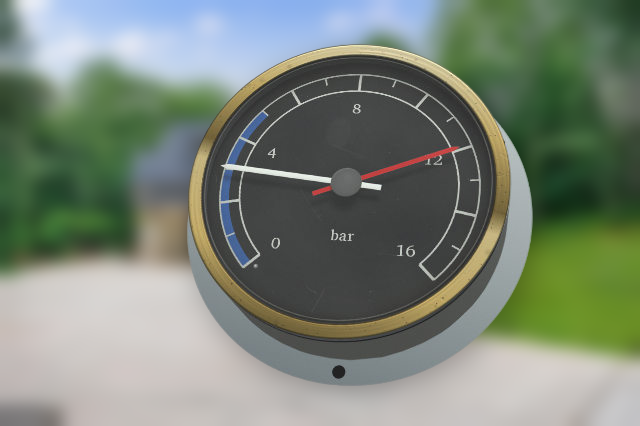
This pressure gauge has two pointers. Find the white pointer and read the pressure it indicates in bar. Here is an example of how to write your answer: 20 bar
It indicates 3 bar
